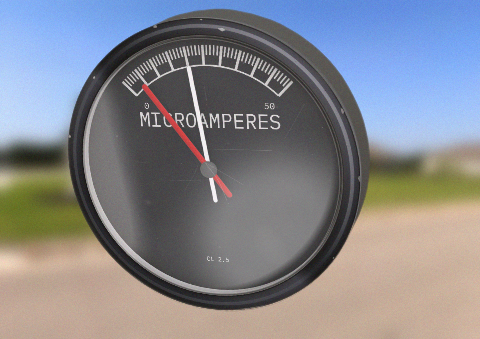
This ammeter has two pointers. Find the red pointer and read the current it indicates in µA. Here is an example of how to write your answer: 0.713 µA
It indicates 5 µA
